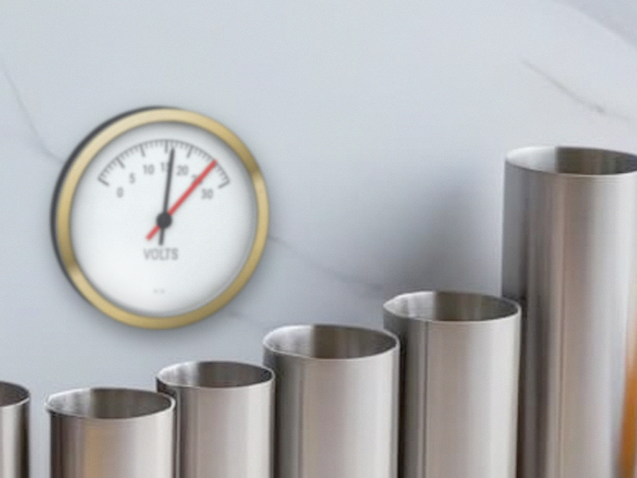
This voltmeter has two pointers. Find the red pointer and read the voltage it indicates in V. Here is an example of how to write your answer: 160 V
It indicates 25 V
